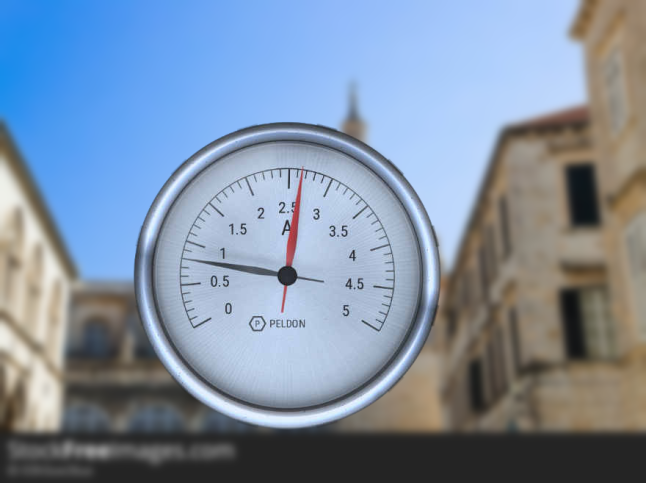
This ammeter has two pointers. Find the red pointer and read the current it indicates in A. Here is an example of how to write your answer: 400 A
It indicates 2.65 A
